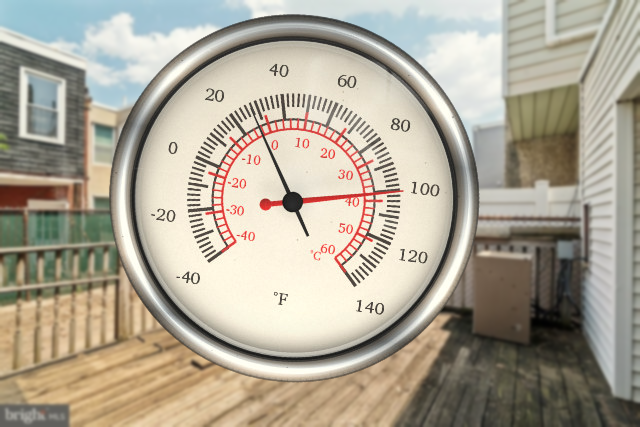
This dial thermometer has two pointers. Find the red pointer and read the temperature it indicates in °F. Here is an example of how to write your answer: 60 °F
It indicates 100 °F
